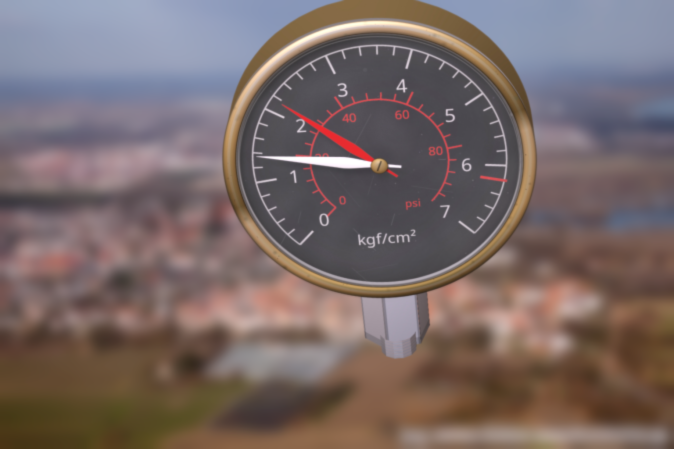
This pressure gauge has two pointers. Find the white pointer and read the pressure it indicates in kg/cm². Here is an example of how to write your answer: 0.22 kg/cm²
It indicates 1.4 kg/cm²
